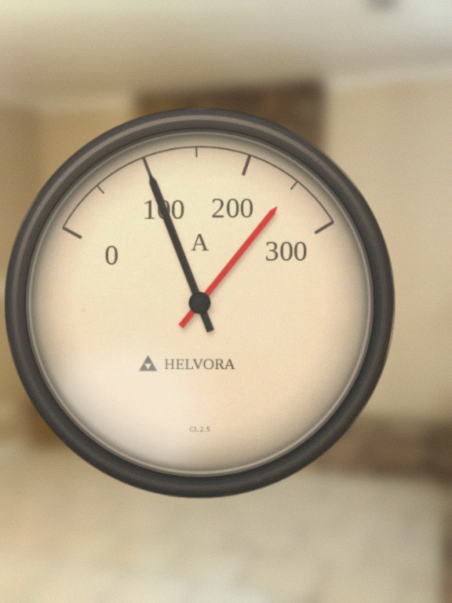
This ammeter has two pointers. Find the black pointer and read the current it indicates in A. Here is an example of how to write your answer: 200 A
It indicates 100 A
